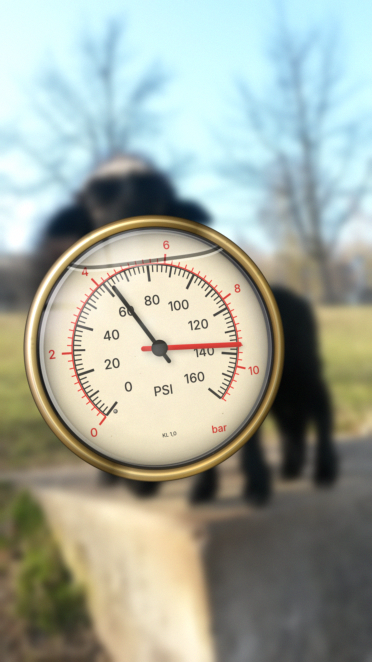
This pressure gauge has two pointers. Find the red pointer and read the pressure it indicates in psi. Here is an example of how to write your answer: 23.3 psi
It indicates 136 psi
